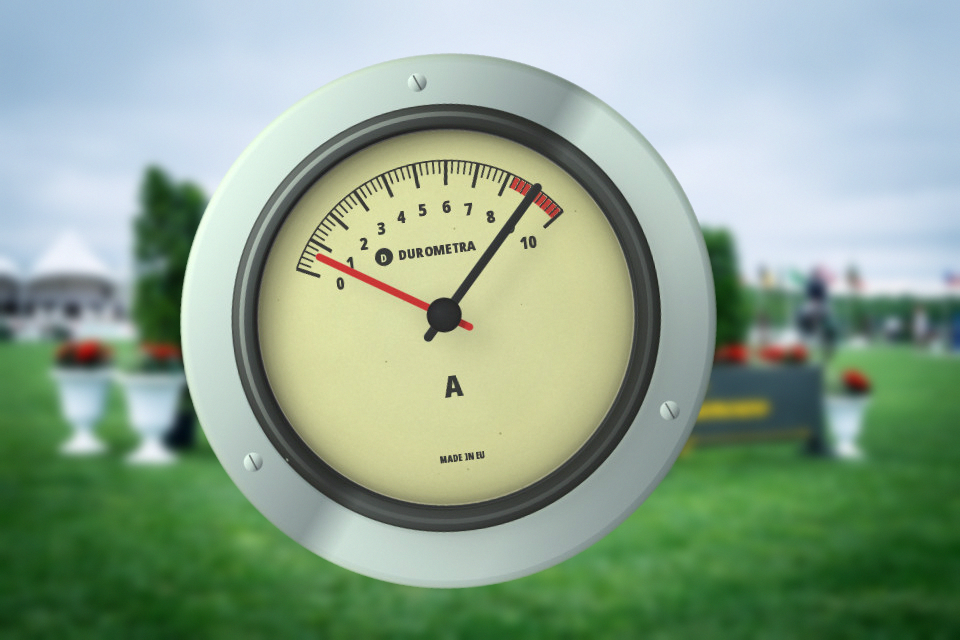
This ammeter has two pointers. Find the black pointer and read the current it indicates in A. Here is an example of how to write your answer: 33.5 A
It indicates 9 A
